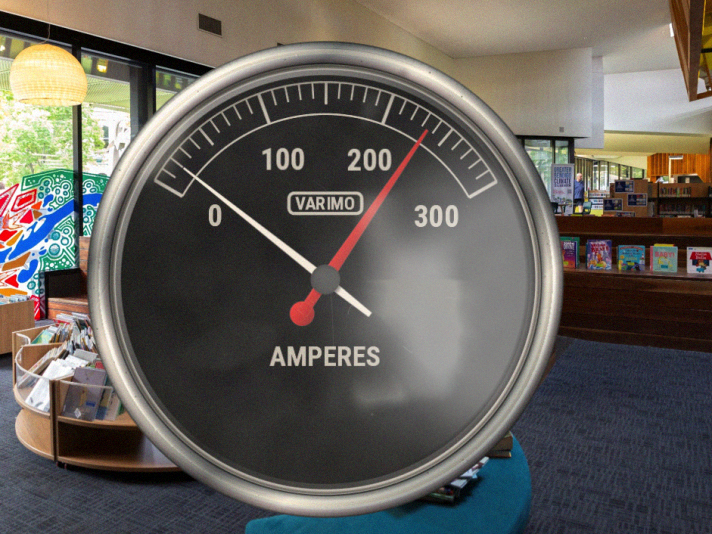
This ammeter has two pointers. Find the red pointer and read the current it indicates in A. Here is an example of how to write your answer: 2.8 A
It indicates 235 A
